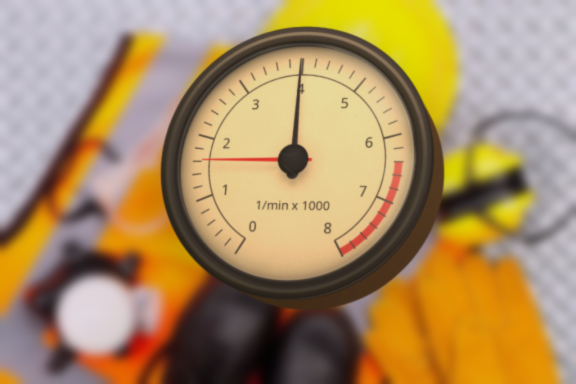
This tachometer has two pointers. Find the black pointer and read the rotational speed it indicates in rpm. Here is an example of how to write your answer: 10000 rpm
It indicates 4000 rpm
